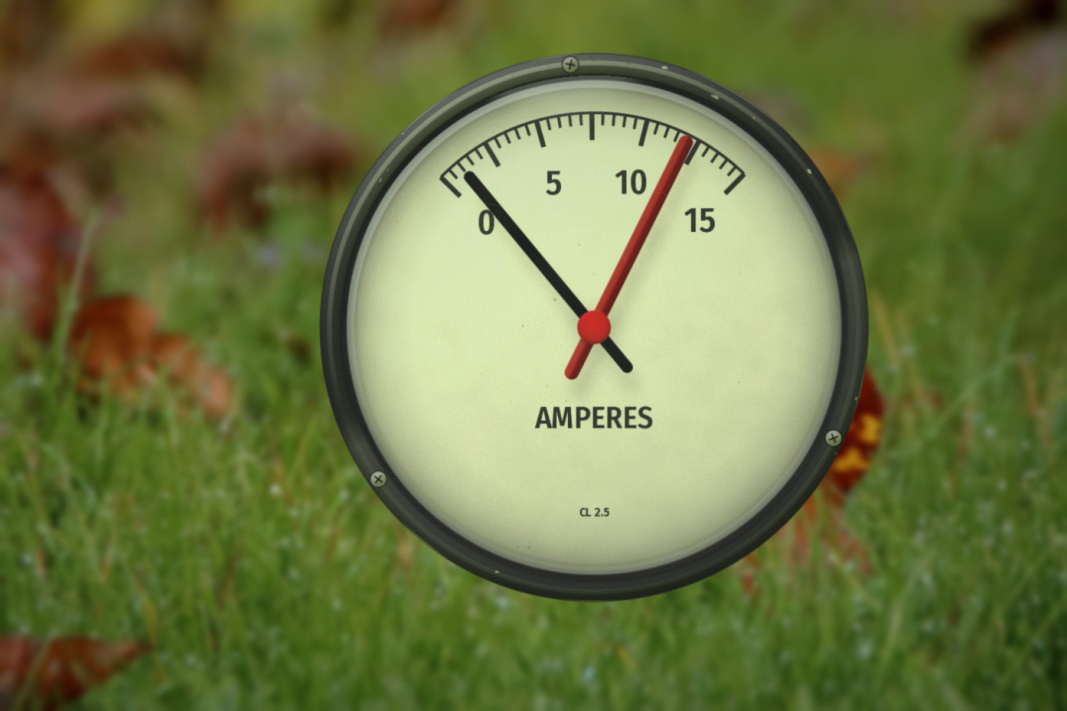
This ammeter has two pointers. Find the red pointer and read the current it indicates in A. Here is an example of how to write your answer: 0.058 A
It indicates 12 A
